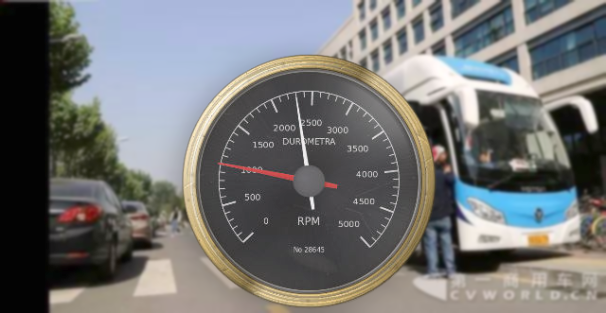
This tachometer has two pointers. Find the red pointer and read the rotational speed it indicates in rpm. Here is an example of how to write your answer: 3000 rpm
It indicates 1000 rpm
